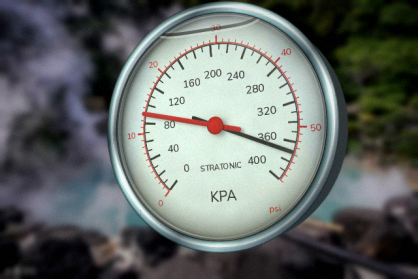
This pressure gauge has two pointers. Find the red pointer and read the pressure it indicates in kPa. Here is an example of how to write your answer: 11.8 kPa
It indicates 90 kPa
